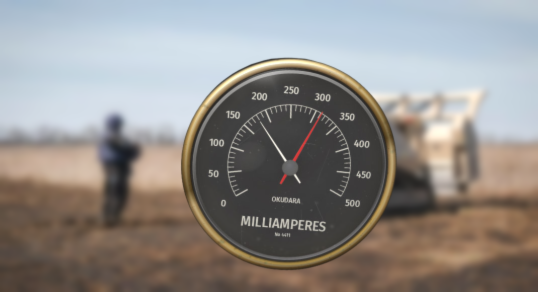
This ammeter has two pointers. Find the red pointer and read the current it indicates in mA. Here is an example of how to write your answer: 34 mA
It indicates 310 mA
